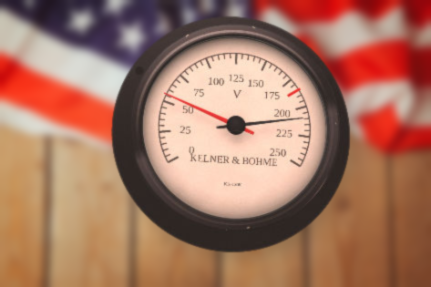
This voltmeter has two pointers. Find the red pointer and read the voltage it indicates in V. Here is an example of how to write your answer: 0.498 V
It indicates 55 V
